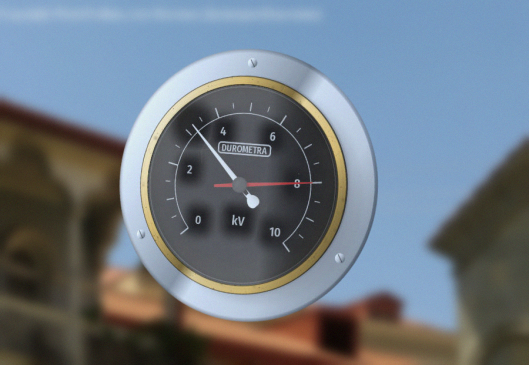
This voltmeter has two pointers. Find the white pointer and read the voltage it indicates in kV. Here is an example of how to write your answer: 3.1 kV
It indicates 3.25 kV
